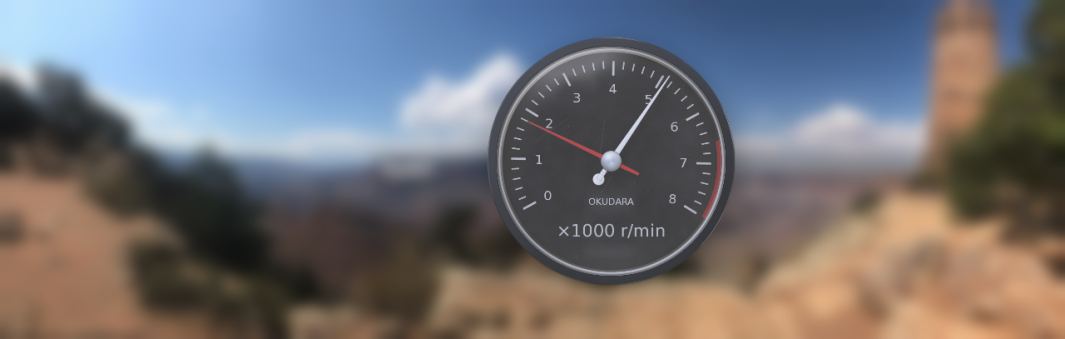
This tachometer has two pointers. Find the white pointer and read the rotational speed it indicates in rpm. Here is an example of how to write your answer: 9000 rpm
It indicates 5100 rpm
